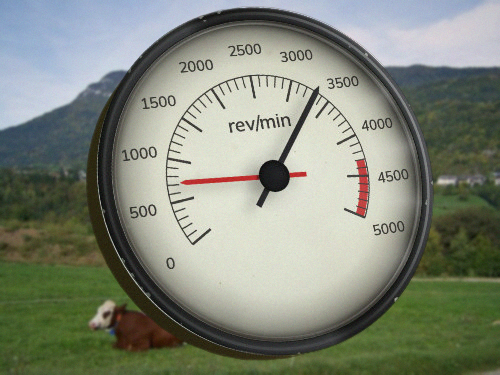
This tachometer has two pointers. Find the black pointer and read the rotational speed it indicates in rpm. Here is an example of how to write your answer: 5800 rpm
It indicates 3300 rpm
